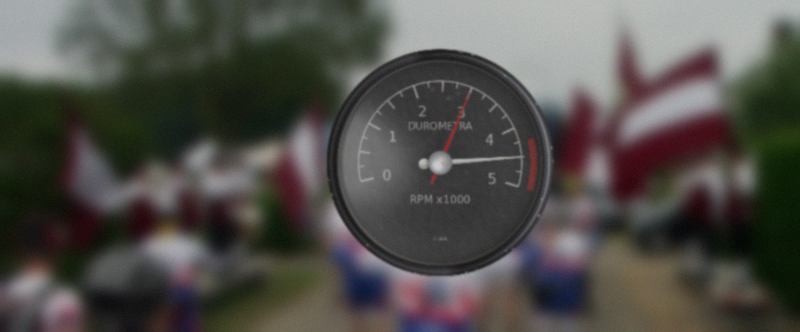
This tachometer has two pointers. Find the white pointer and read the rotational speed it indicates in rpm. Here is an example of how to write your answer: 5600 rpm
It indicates 4500 rpm
